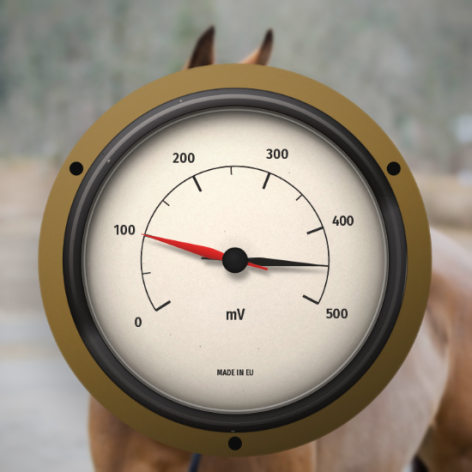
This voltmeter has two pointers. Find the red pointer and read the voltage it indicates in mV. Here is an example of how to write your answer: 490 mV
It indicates 100 mV
